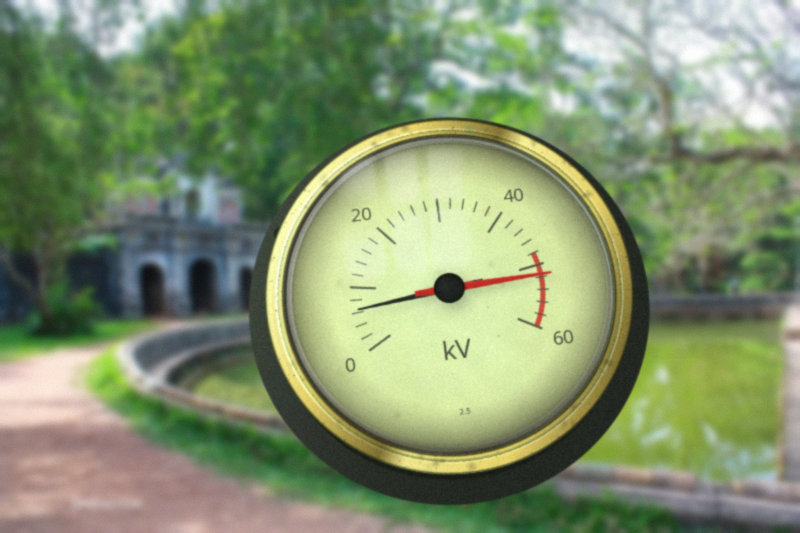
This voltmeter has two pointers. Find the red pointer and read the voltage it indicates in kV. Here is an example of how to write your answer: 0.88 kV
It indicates 52 kV
